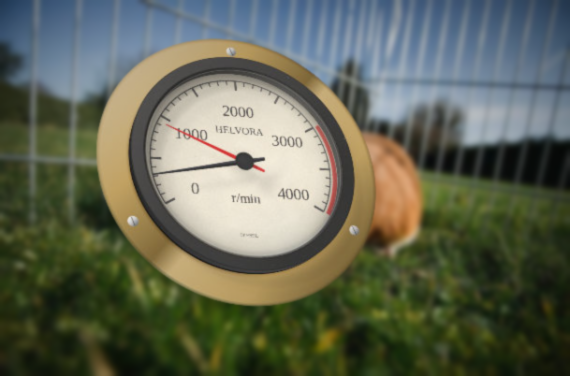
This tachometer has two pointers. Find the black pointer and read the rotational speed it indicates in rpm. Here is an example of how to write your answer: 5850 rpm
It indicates 300 rpm
